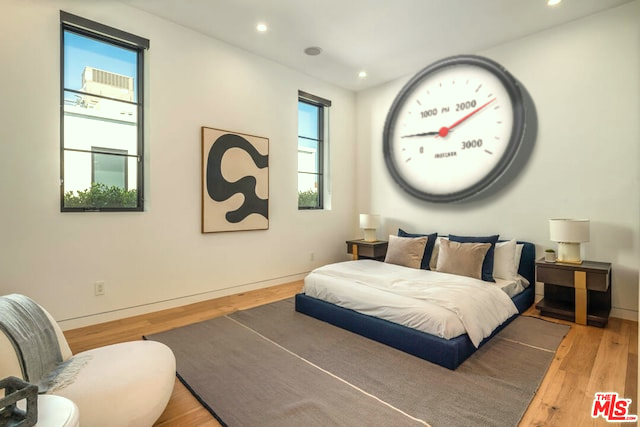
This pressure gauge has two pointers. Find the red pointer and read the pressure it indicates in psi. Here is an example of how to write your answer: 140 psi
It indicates 2300 psi
